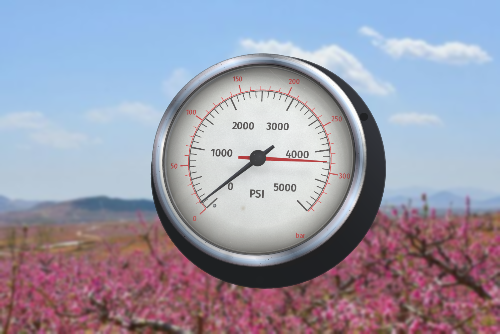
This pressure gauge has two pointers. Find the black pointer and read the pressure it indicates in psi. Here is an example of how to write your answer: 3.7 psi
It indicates 100 psi
